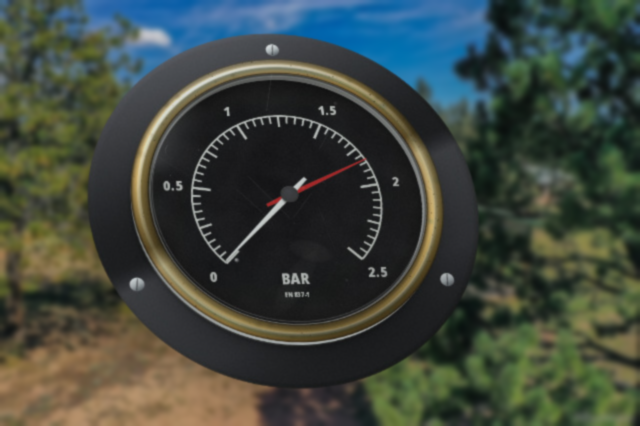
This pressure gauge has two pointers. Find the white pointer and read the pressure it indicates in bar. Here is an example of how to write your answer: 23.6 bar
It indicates 0 bar
